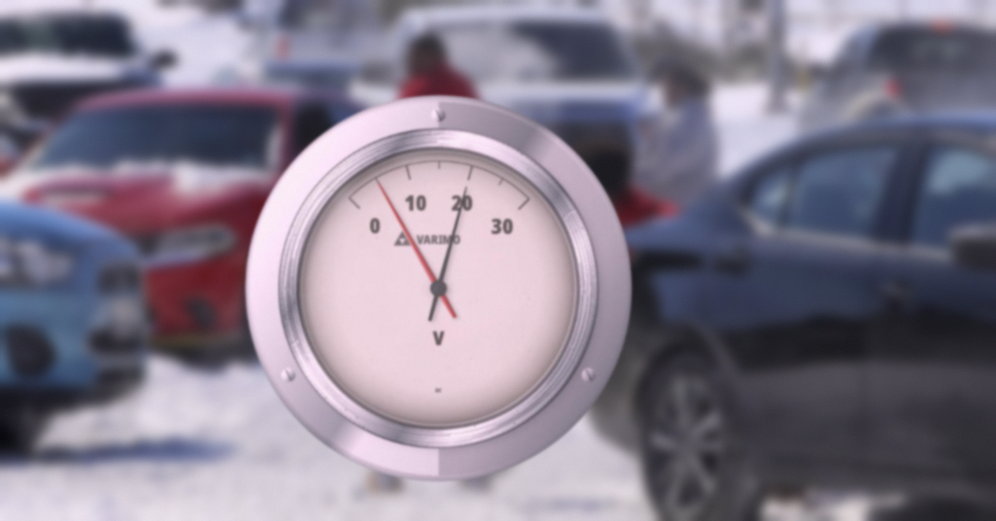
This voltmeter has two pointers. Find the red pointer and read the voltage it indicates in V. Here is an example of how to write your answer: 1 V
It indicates 5 V
